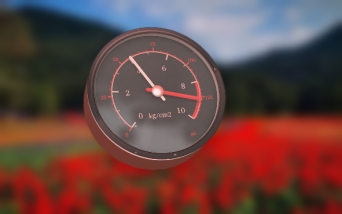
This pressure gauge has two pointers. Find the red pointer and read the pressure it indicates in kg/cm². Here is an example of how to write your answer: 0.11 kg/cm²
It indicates 9 kg/cm²
